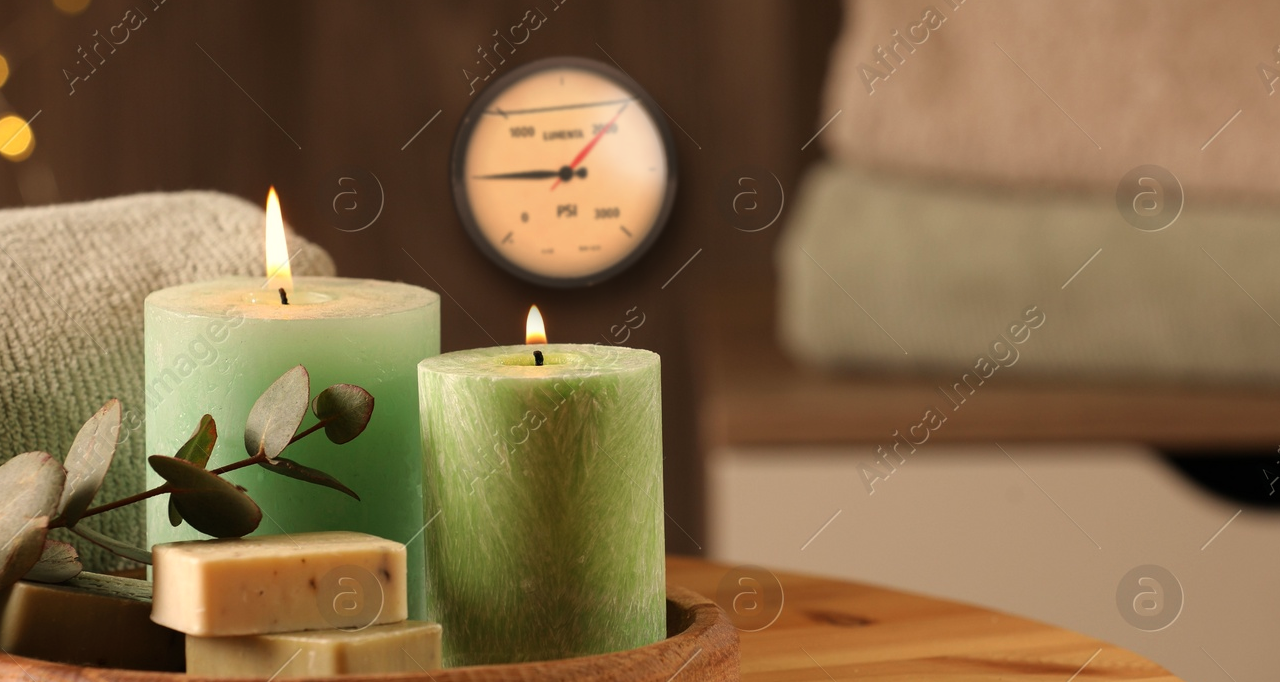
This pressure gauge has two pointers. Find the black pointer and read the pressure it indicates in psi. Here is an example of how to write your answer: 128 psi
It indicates 500 psi
